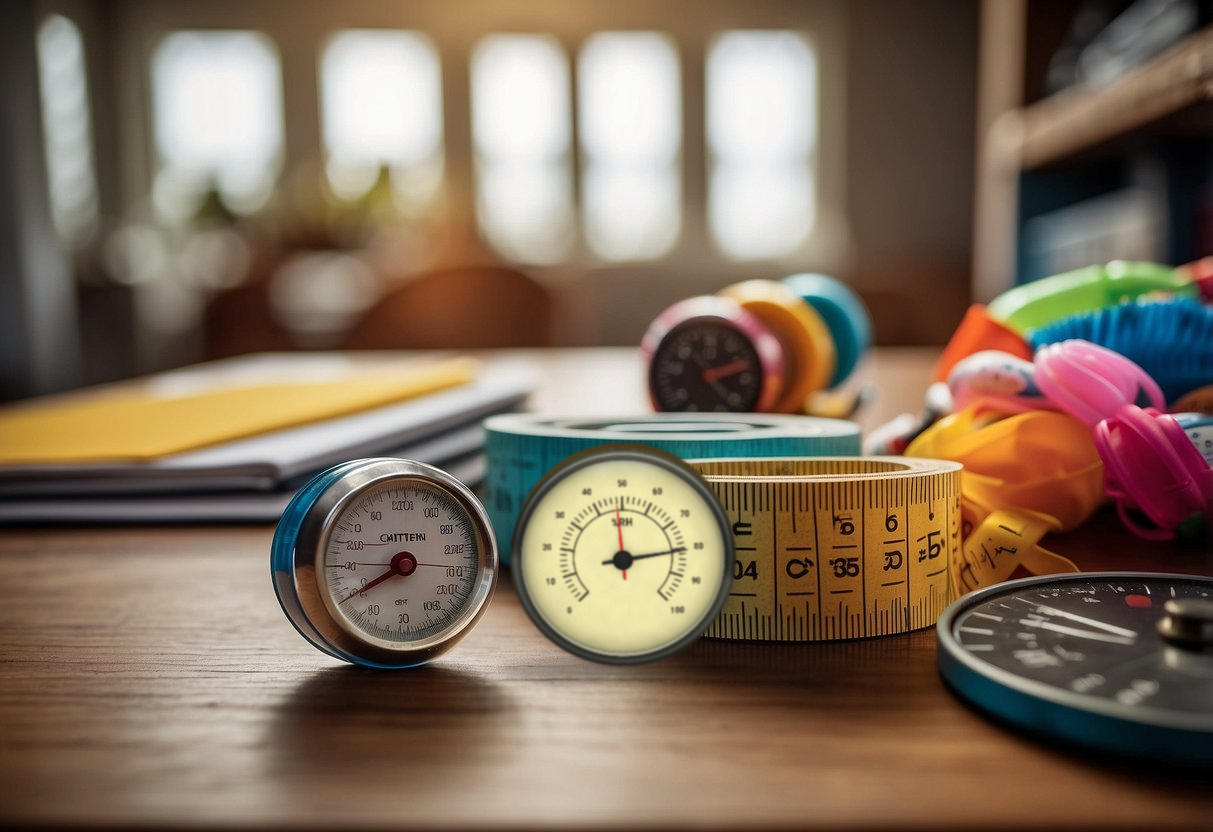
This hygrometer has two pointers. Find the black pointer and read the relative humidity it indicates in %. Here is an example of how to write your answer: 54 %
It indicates 80 %
